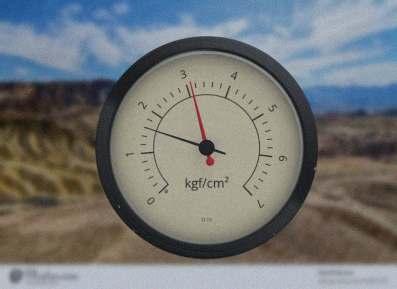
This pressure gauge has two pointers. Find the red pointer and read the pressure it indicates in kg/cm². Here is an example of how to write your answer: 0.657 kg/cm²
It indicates 3.1 kg/cm²
